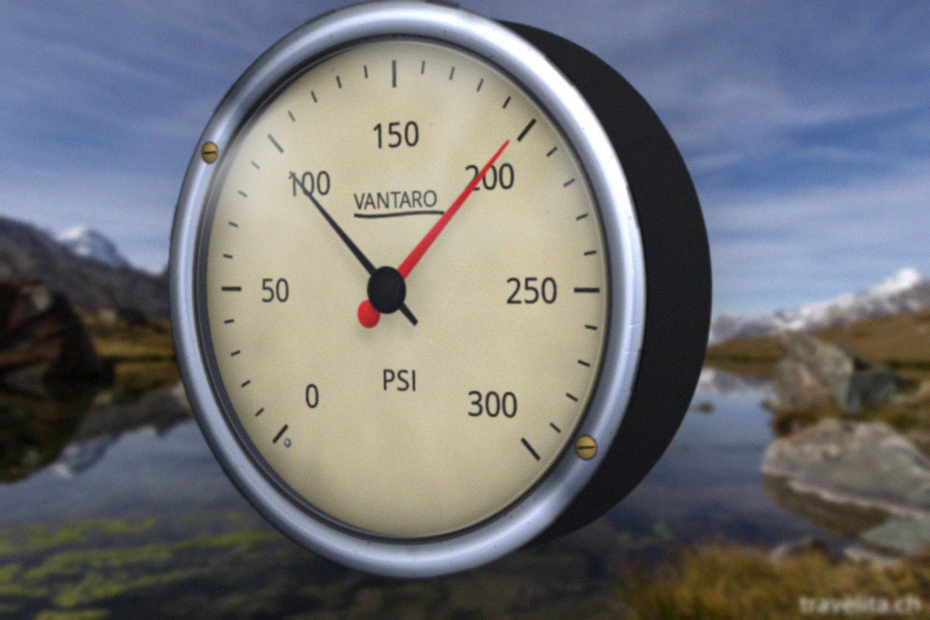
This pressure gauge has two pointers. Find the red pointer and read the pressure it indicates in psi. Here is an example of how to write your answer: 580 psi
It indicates 200 psi
